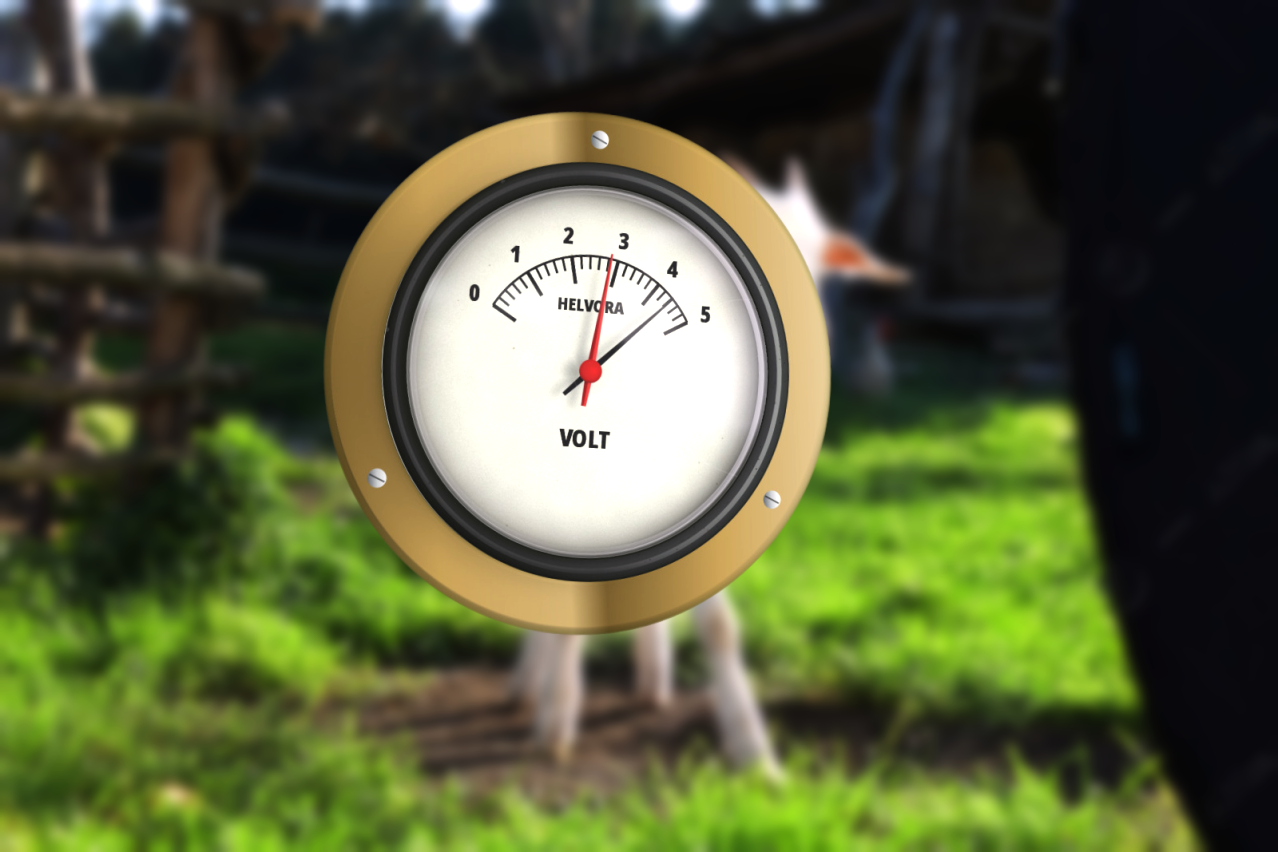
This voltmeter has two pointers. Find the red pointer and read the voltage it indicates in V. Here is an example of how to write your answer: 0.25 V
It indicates 2.8 V
